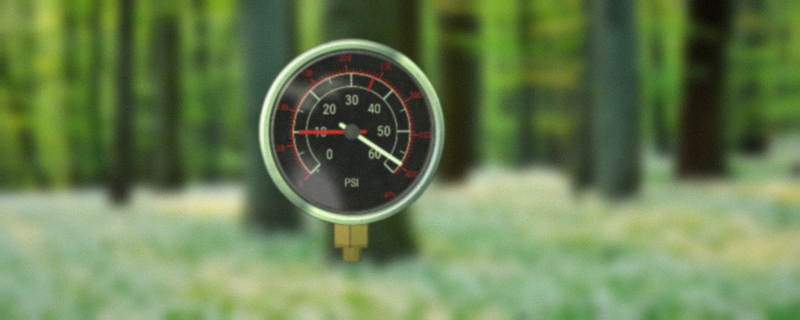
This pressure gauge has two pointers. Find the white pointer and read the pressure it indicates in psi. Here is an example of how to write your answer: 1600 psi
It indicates 57.5 psi
